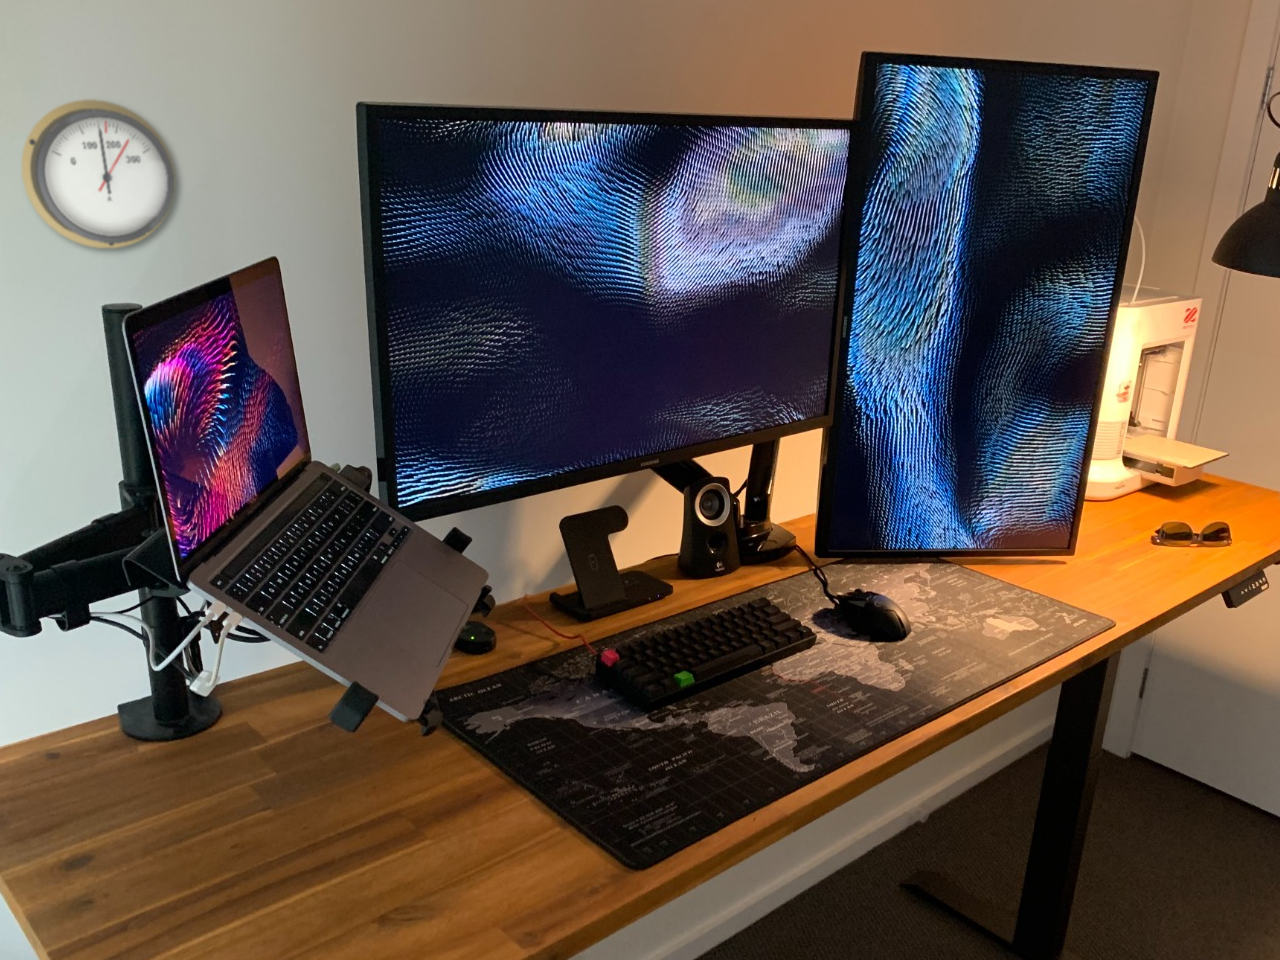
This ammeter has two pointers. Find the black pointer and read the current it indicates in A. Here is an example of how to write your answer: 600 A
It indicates 150 A
